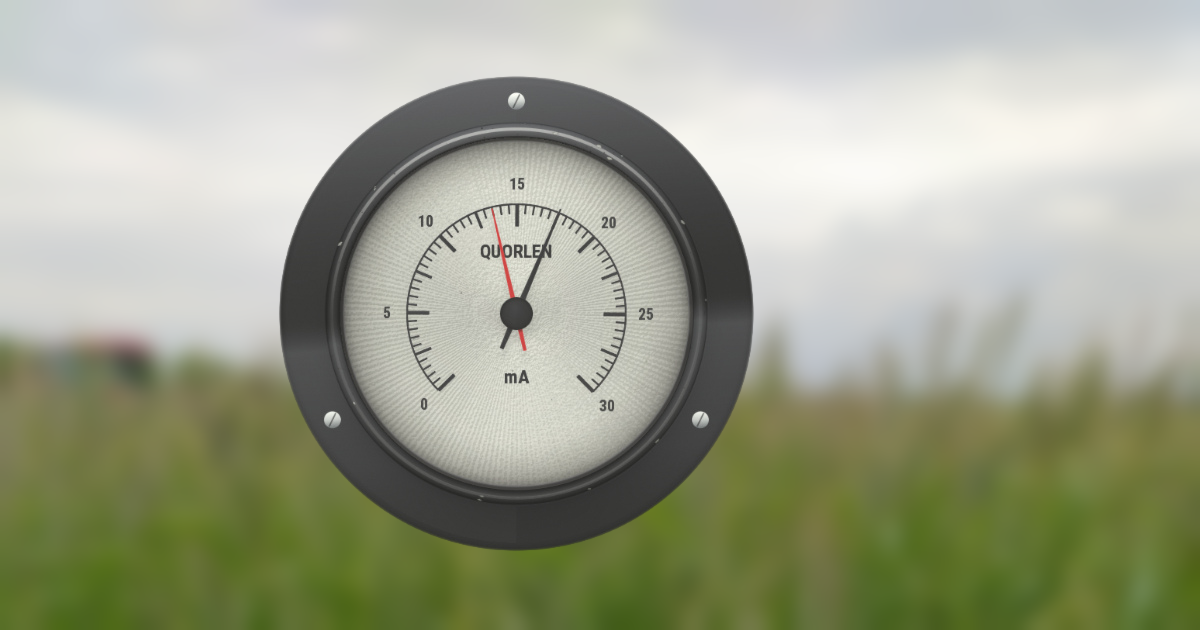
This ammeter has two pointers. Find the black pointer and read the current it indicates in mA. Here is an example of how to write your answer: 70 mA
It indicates 17.5 mA
